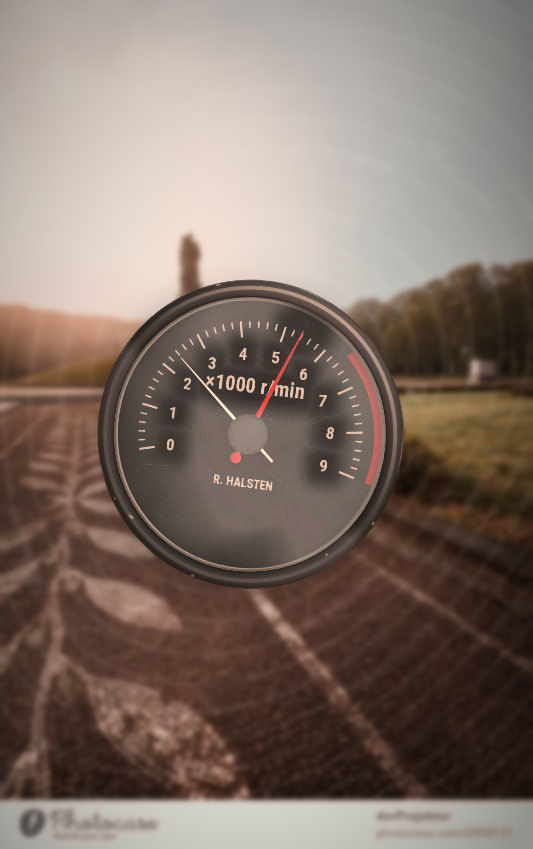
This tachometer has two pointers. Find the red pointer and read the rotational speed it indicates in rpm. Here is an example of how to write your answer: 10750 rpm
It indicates 5400 rpm
